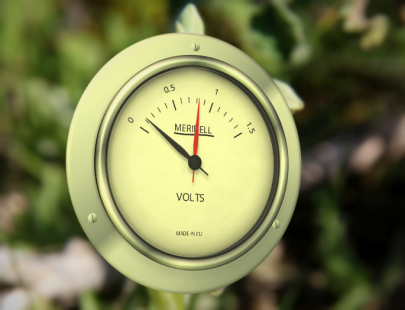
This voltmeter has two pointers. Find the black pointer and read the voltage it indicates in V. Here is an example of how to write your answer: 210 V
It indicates 0.1 V
